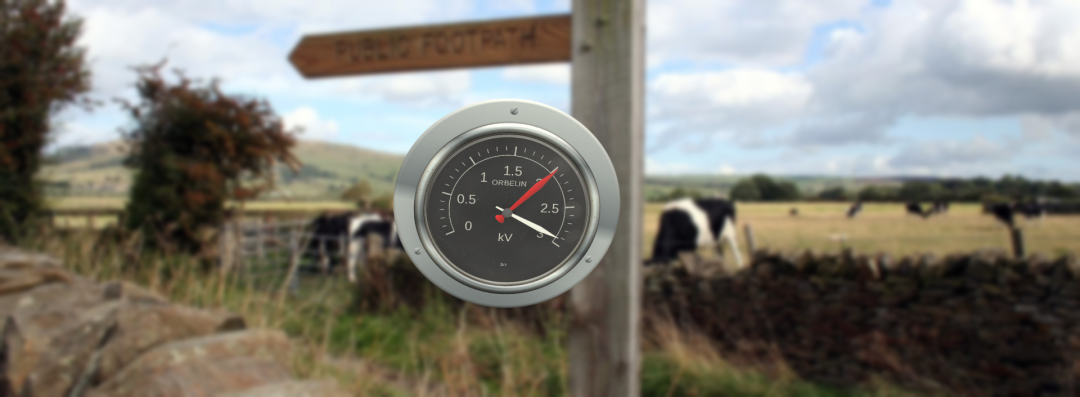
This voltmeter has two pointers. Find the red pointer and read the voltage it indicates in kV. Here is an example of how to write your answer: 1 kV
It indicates 2 kV
